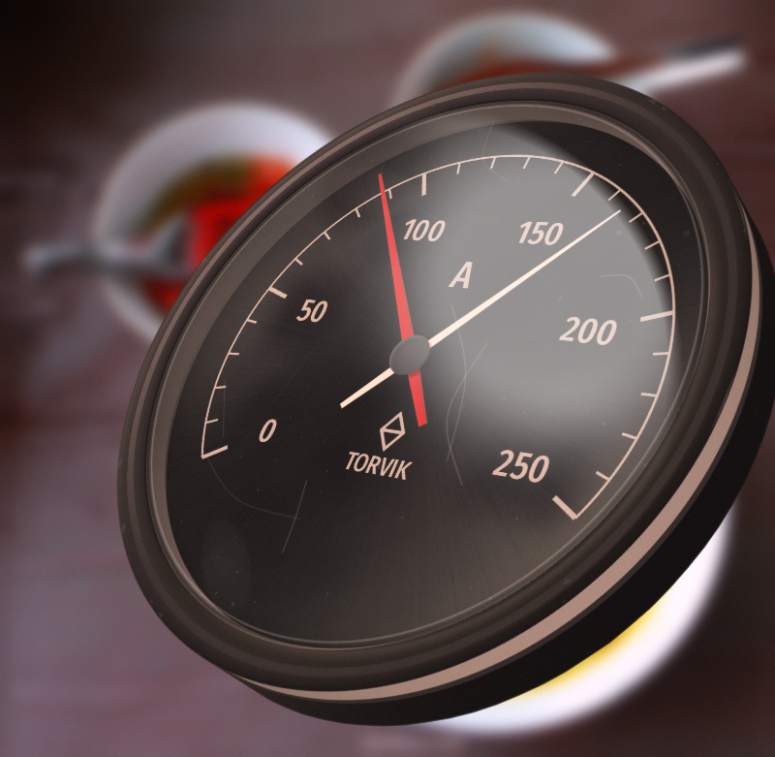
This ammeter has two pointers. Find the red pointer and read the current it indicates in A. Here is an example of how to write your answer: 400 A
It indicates 90 A
